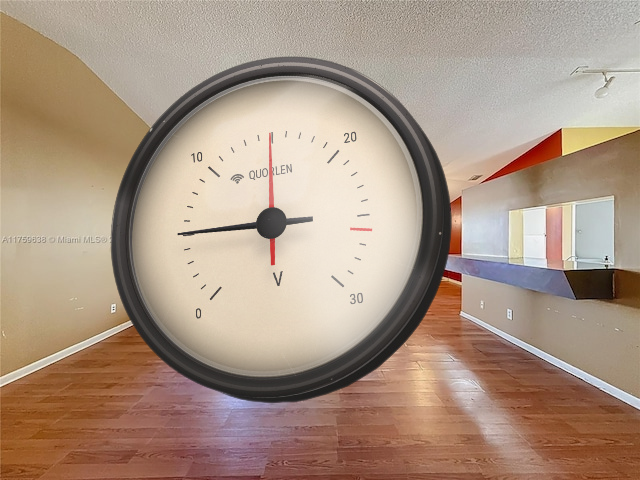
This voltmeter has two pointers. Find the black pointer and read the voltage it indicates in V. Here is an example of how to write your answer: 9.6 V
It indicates 5 V
